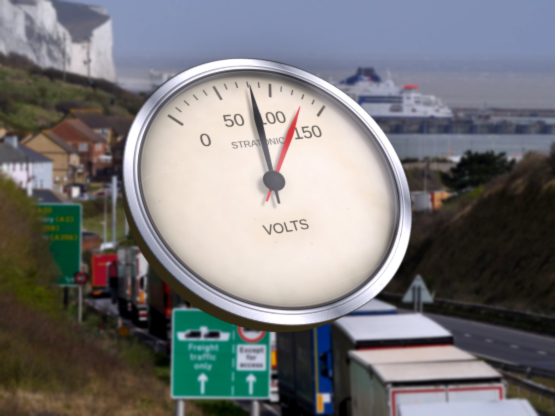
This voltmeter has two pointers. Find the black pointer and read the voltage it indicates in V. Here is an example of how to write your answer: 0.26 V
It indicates 80 V
